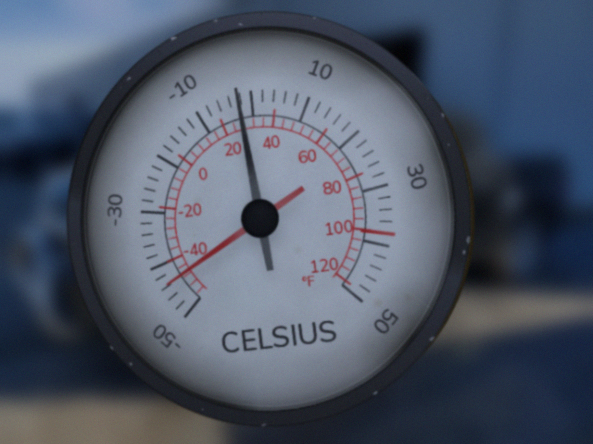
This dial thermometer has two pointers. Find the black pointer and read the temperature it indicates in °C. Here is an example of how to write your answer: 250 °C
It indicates -2 °C
